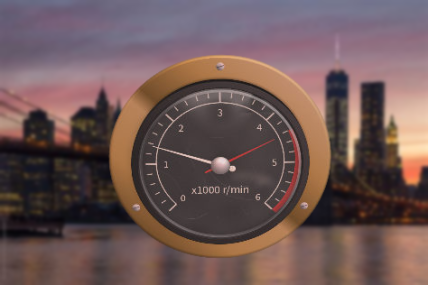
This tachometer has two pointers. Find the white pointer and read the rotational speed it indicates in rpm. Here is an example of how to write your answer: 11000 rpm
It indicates 1400 rpm
